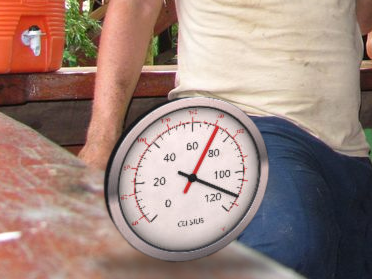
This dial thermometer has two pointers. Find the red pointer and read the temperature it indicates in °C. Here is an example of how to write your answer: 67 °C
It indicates 72 °C
